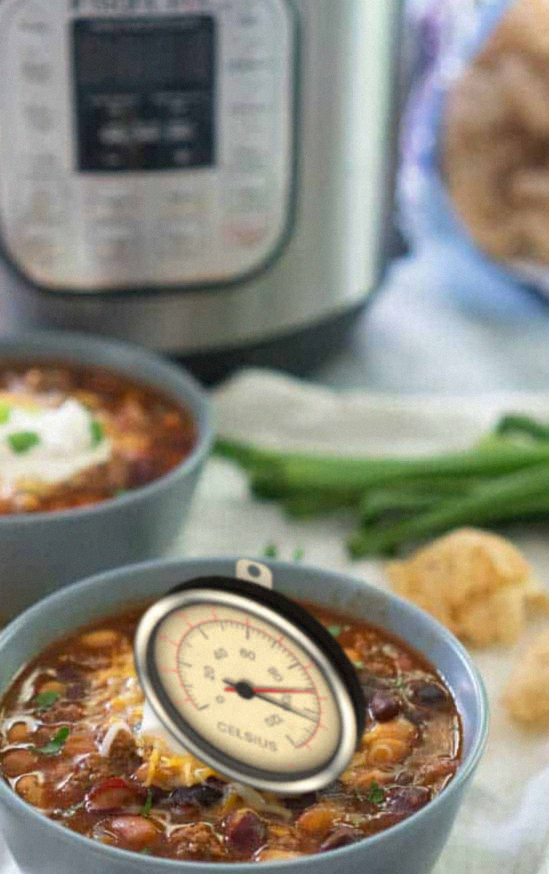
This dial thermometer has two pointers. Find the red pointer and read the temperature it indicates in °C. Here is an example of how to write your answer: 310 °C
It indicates 90 °C
